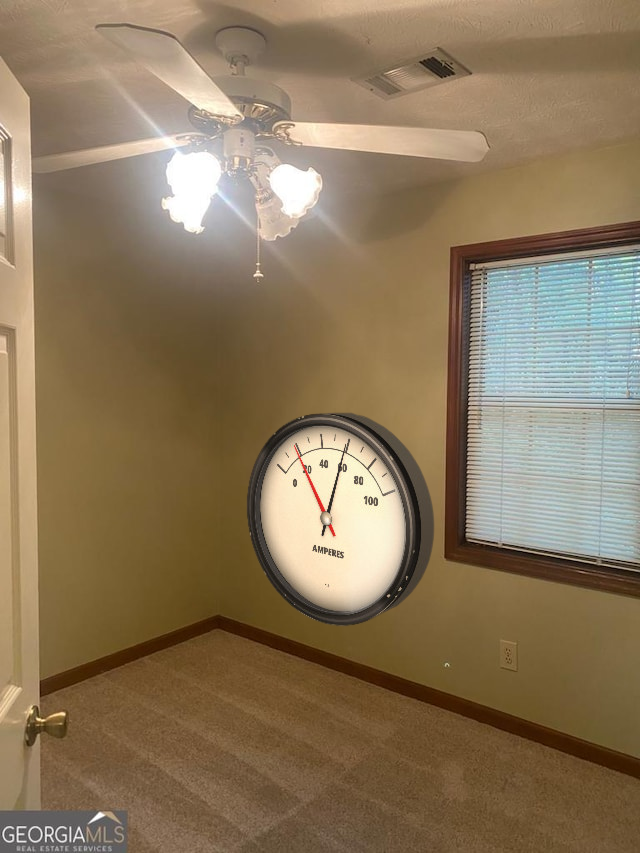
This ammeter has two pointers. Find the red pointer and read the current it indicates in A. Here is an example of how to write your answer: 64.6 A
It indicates 20 A
